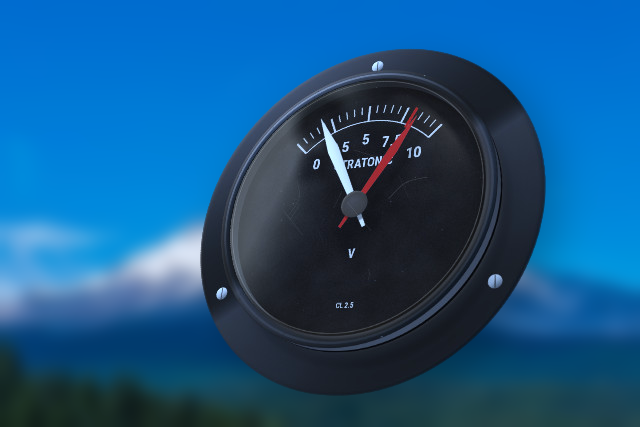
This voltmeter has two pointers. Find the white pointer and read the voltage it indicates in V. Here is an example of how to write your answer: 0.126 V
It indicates 2 V
